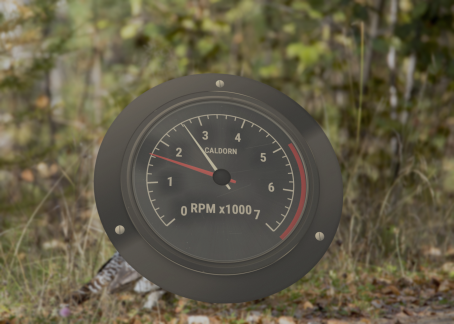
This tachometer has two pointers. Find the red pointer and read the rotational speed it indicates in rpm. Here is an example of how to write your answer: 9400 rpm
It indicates 1600 rpm
